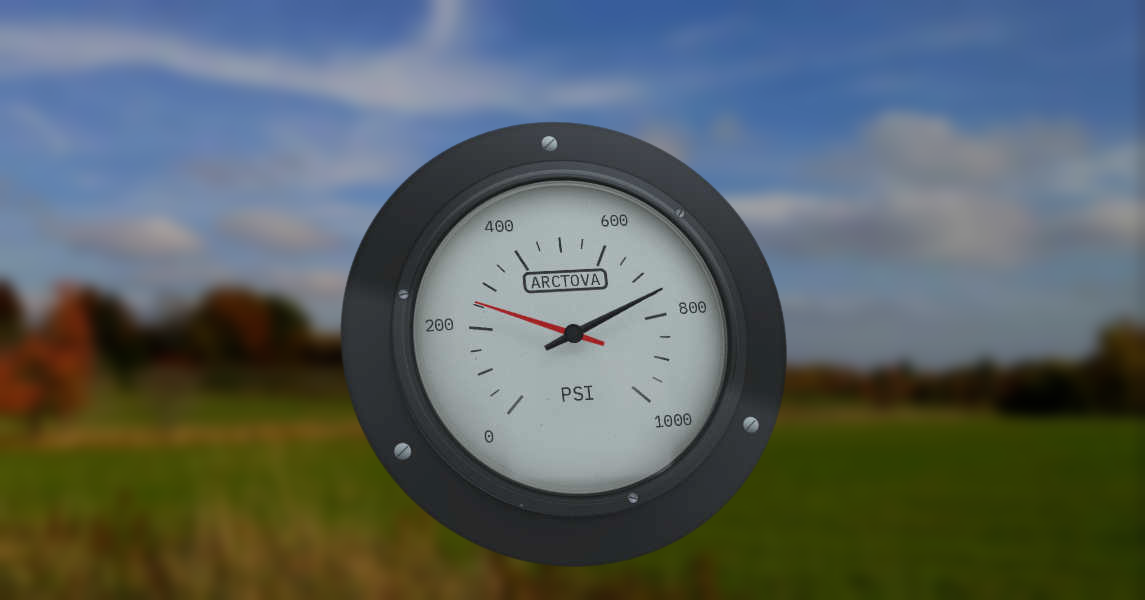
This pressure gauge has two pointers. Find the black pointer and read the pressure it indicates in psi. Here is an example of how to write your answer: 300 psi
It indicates 750 psi
